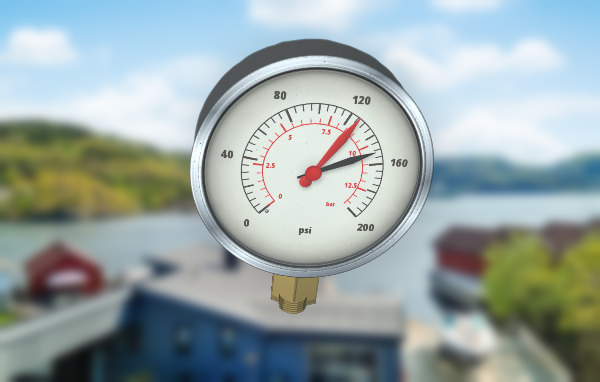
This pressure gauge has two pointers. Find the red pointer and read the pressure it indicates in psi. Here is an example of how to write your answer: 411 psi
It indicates 125 psi
